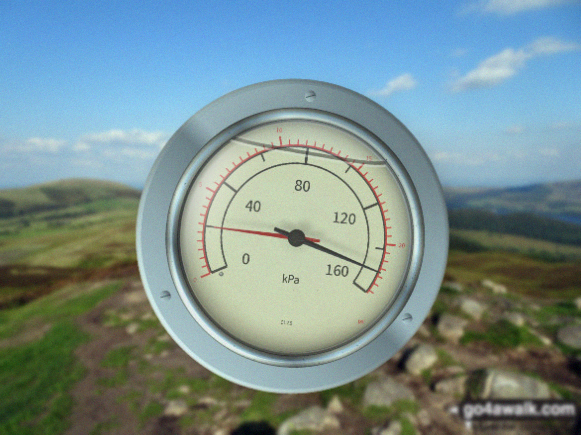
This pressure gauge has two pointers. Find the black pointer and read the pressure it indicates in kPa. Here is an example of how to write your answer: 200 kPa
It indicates 150 kPa
